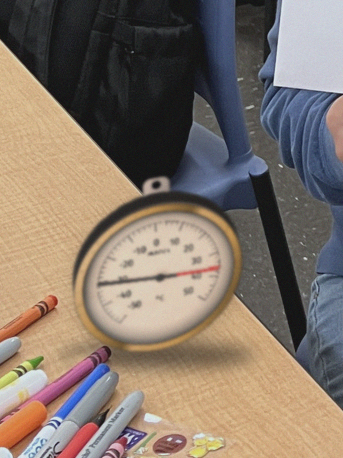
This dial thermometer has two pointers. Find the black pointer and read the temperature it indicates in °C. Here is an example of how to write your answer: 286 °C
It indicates -30 °C
